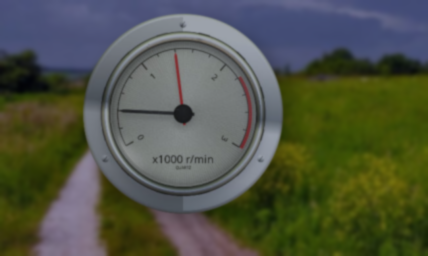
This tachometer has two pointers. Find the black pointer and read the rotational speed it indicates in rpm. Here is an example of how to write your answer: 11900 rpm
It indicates 400 rpm
